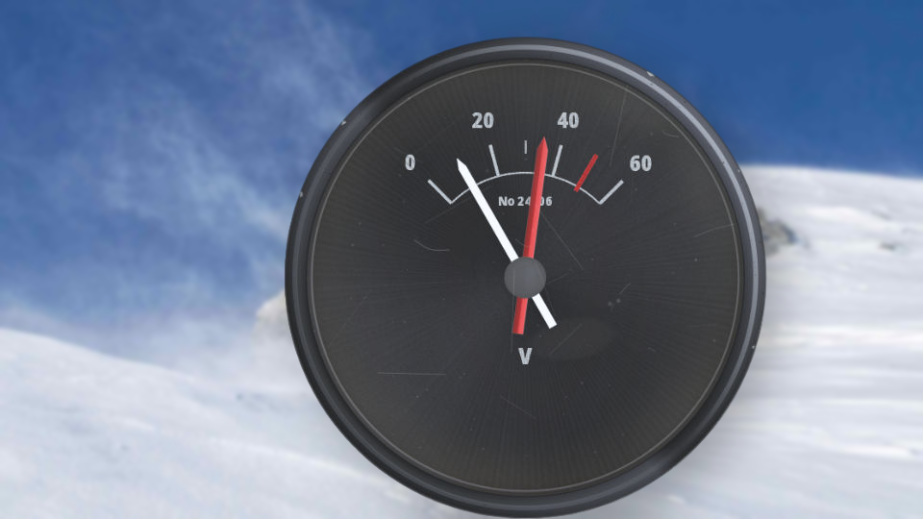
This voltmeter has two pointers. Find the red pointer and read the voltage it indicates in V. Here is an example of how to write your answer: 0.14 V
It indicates 35 V
